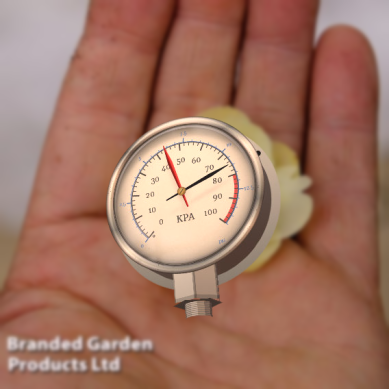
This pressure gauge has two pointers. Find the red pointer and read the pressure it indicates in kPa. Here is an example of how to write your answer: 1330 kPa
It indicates 44 kPa
